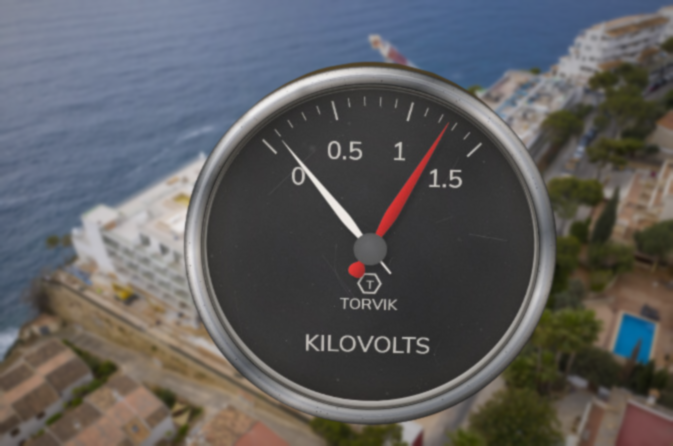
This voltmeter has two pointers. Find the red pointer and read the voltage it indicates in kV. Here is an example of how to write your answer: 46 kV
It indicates 1.25 kV
